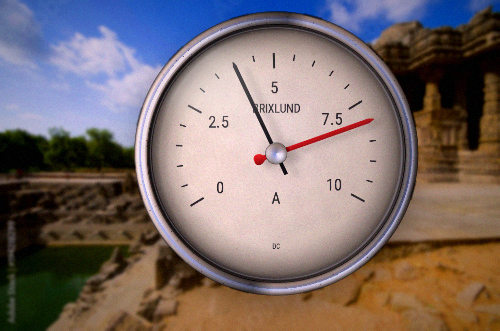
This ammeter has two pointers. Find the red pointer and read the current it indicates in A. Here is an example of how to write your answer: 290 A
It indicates 8 A
